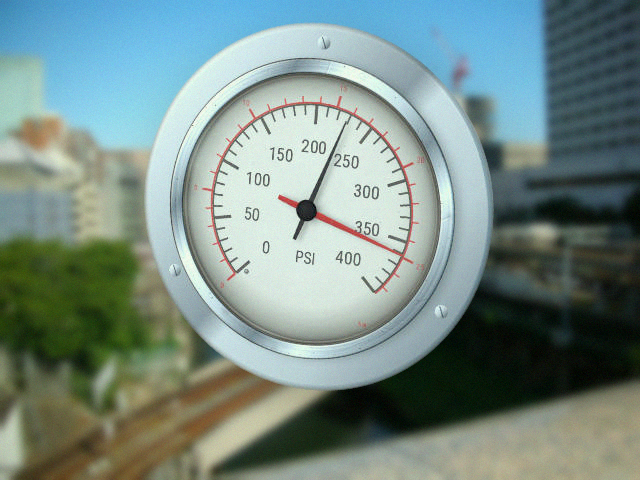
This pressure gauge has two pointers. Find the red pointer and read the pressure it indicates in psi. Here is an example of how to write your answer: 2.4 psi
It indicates 360 psi
